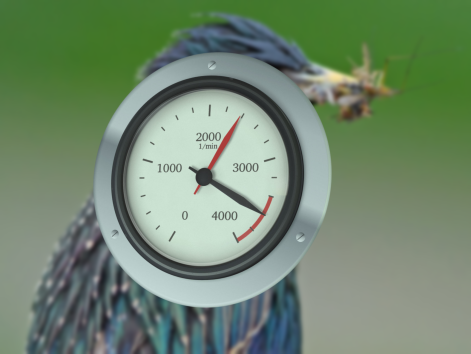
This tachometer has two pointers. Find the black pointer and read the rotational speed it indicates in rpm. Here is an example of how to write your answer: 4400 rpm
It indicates 3600 rpm
